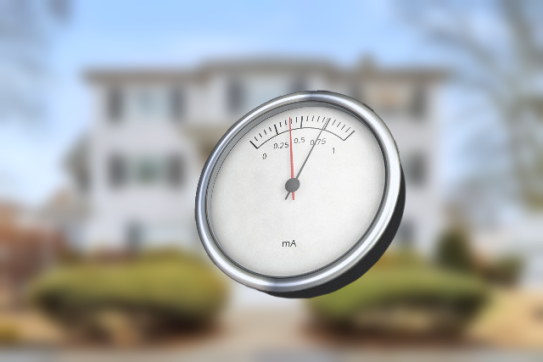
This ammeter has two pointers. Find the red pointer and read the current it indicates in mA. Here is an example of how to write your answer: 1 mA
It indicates 0.4 mA
